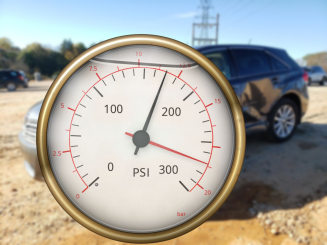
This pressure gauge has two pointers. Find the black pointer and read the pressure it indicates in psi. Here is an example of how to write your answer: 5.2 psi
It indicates 170 psi
